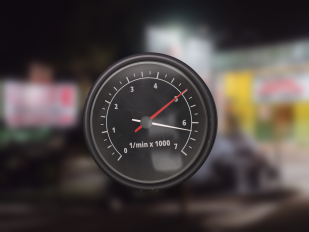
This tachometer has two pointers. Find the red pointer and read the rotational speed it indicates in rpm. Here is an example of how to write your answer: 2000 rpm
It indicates 5000 rpm
